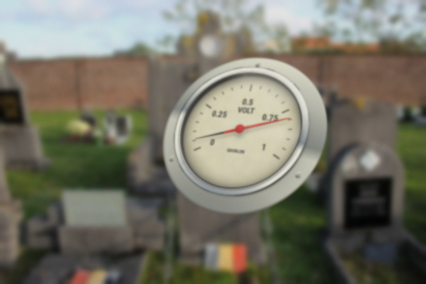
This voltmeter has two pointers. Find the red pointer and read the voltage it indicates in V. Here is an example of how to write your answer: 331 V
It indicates 0.8 V
